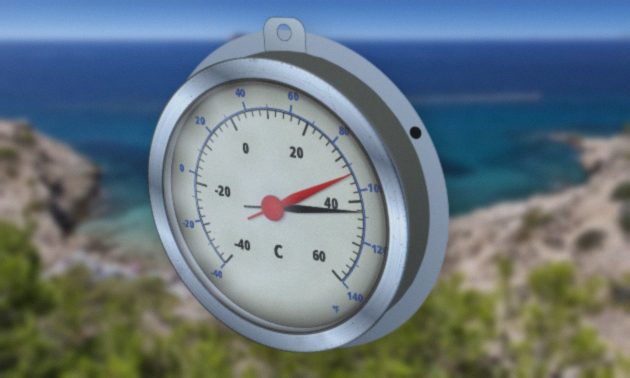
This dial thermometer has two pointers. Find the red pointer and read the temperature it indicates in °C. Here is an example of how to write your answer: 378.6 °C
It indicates 34 °C
